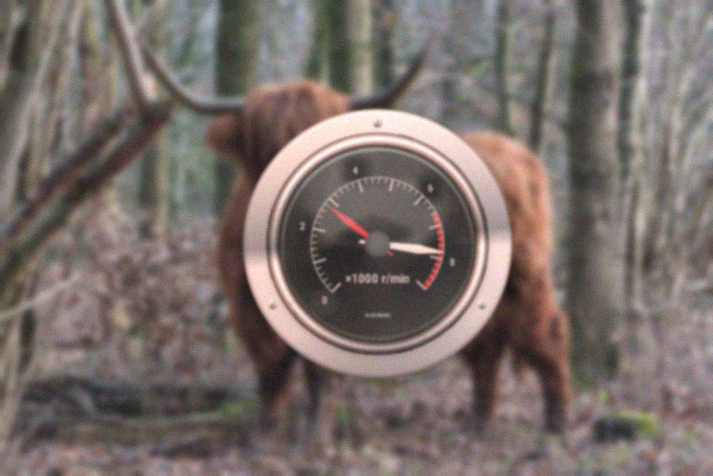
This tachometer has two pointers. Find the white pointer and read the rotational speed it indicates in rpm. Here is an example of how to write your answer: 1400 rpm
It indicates 7800 rpm
